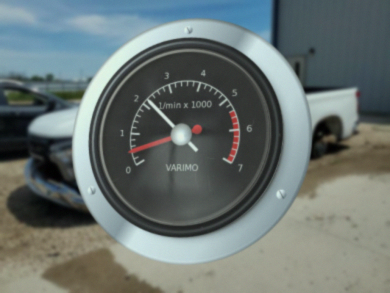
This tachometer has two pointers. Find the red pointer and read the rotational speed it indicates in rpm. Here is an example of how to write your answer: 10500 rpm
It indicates 400 rpm
